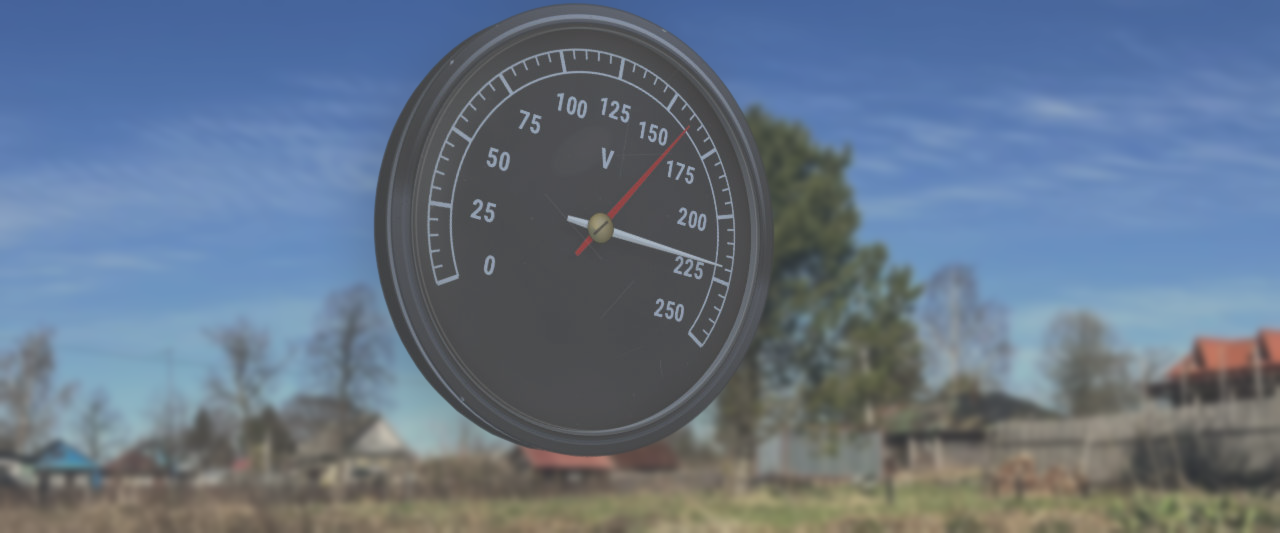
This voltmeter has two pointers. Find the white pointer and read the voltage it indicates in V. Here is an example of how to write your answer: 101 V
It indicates 220 V
